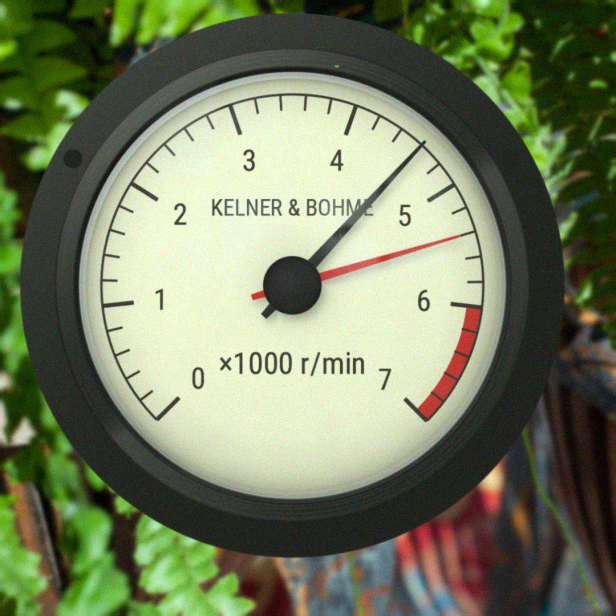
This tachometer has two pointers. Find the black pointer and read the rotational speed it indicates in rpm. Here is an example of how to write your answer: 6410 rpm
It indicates 4600 rpm
